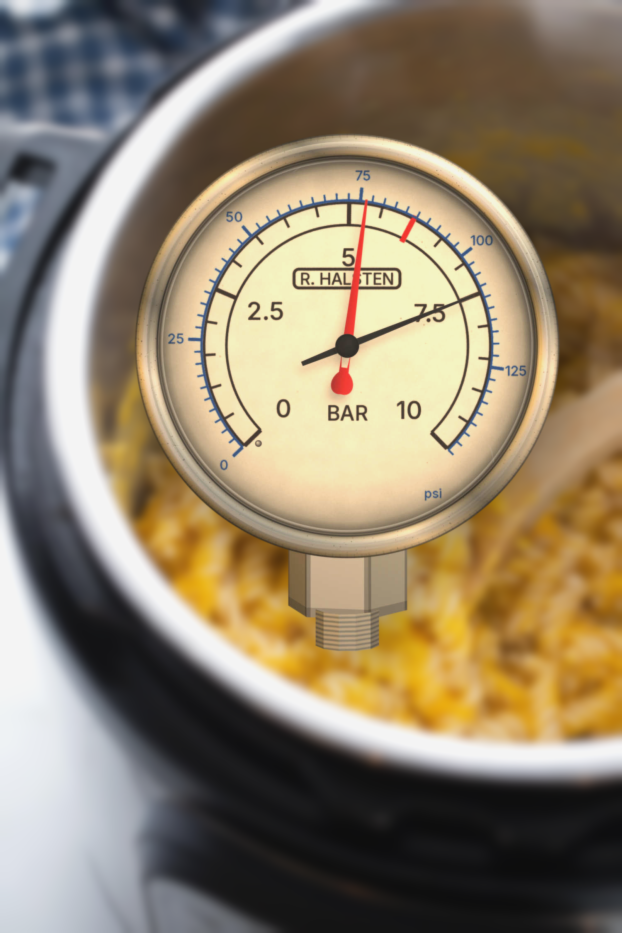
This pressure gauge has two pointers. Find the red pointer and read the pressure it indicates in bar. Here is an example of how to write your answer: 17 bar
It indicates 5.25 bar
